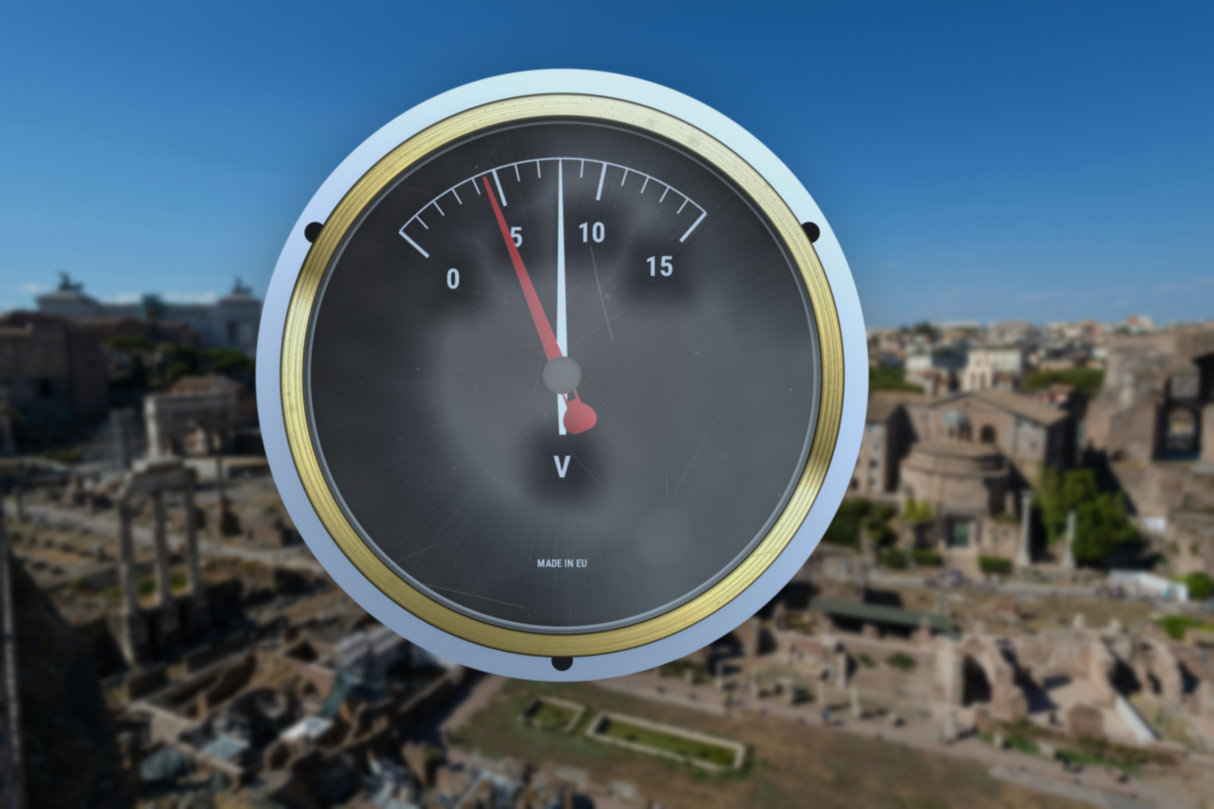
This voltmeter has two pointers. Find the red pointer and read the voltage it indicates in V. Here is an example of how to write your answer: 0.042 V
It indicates 4.5 V
